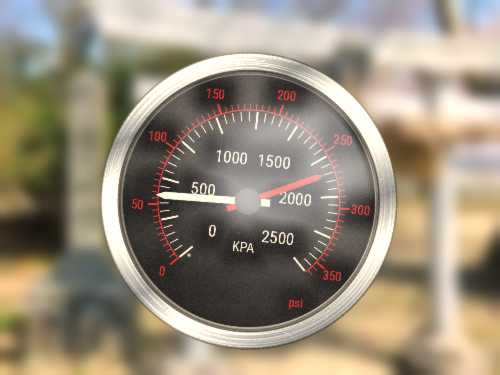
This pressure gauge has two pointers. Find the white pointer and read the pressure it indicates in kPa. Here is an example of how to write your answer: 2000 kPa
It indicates 400 kPa
